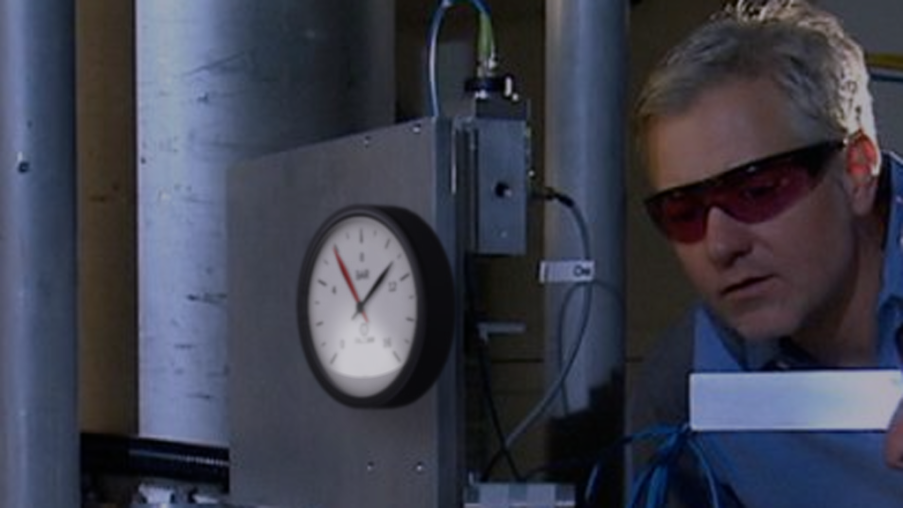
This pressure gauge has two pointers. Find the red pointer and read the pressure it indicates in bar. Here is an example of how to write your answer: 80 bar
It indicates 6 bar
